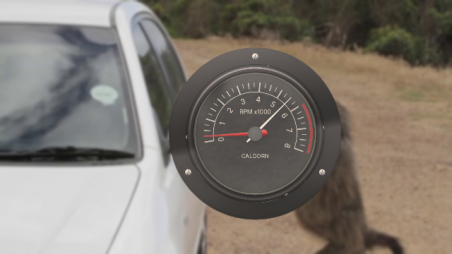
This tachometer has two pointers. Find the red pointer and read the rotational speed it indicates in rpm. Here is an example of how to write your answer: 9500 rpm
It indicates 250 rpm
